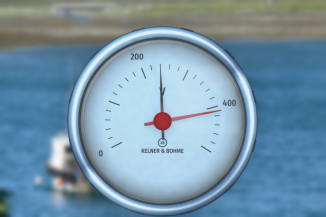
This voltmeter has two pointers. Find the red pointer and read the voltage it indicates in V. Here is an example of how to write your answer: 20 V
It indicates 410 V
